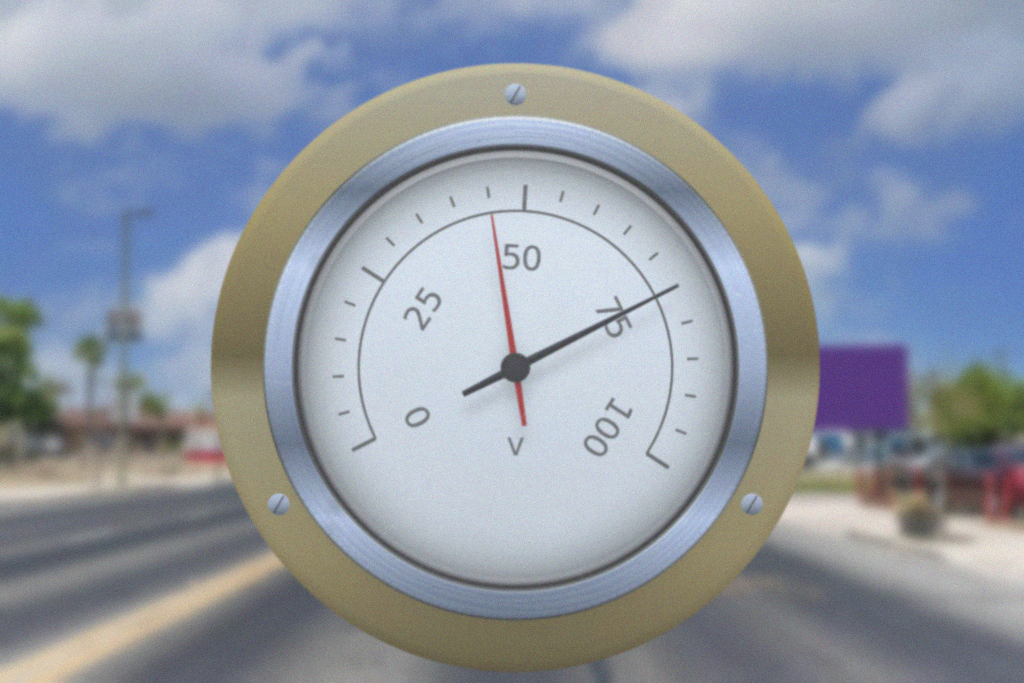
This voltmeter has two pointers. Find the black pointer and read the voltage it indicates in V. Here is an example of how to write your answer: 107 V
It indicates 75 V
